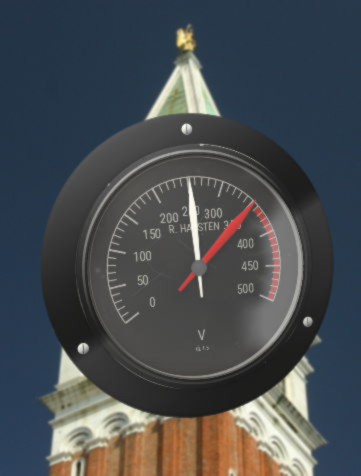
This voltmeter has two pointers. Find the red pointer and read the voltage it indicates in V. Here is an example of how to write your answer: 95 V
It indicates 350 V
